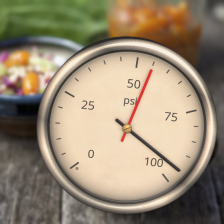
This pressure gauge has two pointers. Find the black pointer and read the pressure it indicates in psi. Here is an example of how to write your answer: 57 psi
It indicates 95 psi
